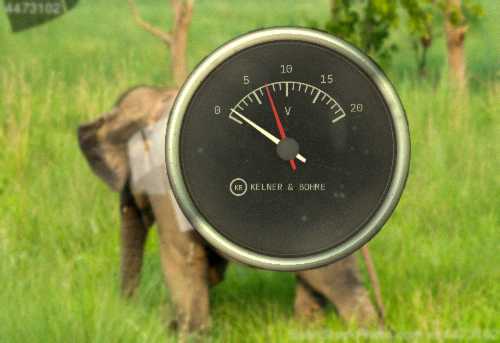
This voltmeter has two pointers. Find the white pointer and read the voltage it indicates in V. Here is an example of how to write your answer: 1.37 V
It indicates 1 V
